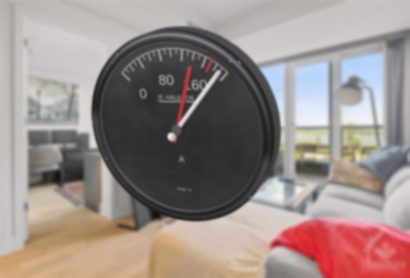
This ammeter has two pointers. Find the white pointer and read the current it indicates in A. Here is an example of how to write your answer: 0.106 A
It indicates 190 A
